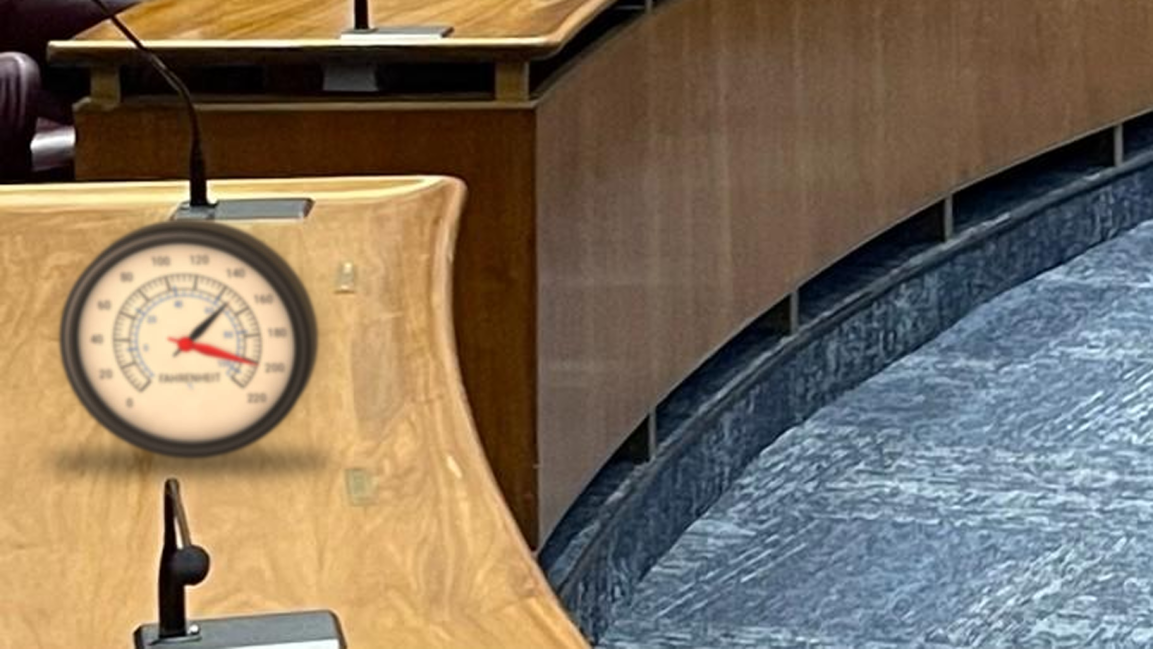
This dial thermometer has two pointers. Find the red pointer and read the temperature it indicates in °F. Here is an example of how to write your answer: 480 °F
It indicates 200 °F
